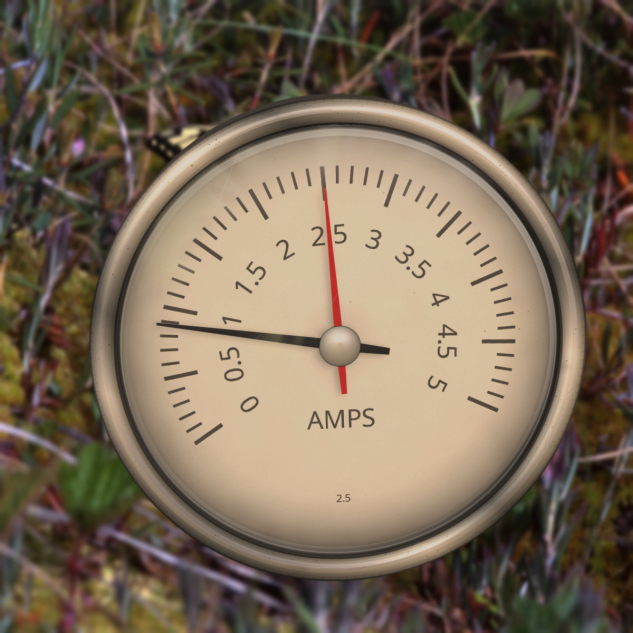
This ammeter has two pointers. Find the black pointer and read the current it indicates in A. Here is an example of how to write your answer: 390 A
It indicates 0.9 A
